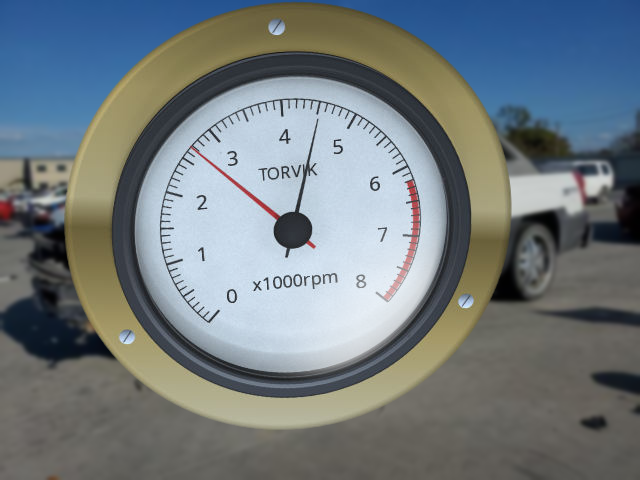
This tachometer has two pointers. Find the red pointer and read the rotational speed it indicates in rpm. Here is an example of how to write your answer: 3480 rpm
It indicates 2700 rpm
